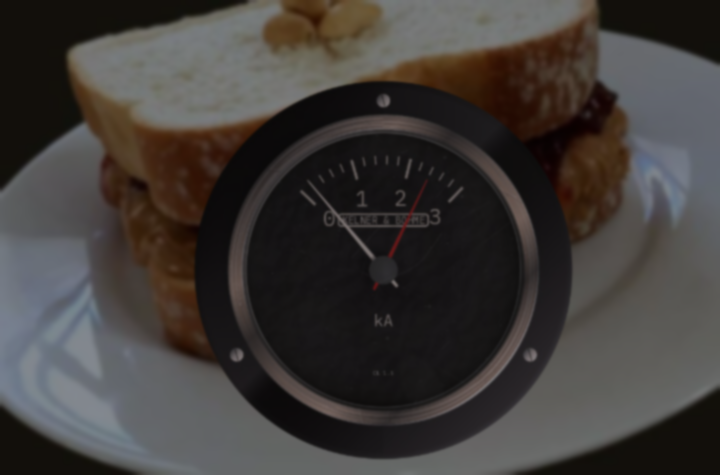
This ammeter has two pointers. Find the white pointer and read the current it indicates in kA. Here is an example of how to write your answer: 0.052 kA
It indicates 0.2 kA
